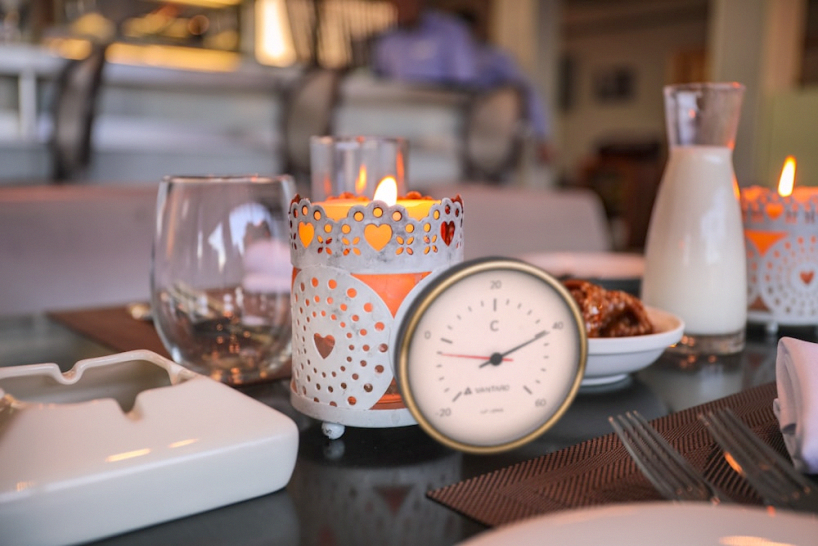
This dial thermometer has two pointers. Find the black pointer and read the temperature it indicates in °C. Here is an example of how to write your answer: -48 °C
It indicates 40 °C
